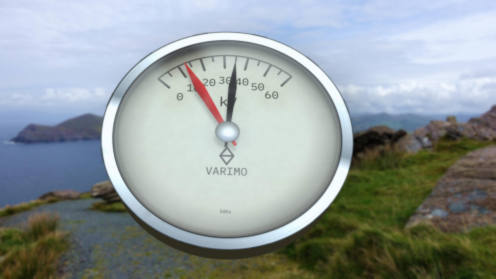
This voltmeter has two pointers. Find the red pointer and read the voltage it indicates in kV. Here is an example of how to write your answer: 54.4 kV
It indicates 12.5 kV
